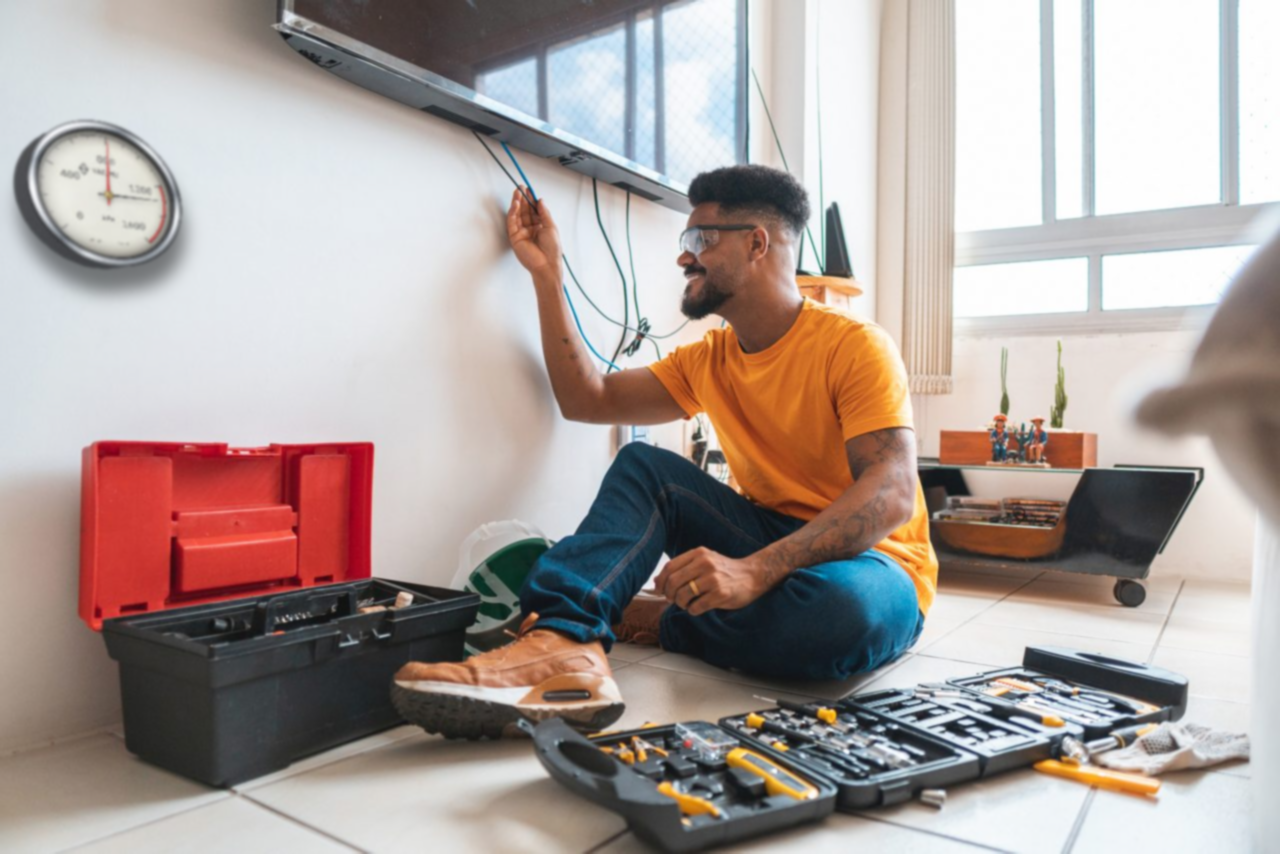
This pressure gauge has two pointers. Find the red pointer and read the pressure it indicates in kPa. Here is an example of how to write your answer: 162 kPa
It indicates 800 kPa
